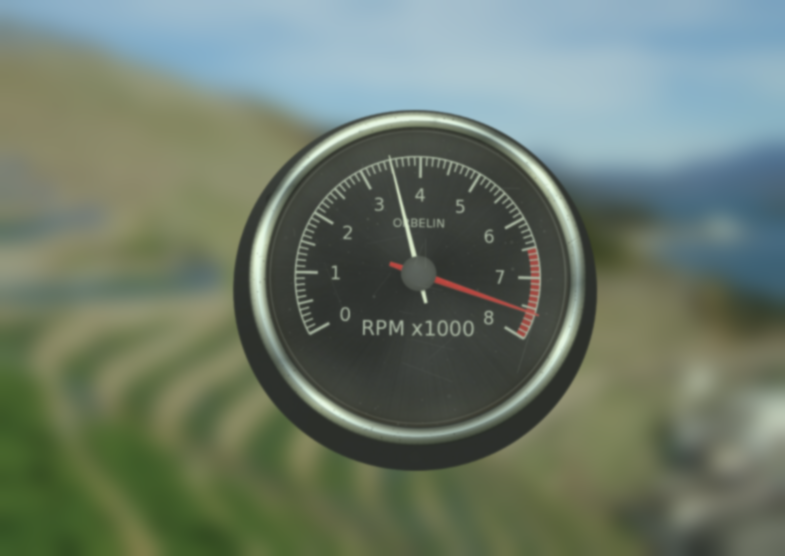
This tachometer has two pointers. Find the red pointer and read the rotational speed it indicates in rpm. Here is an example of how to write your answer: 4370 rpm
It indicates 7600 rpm
